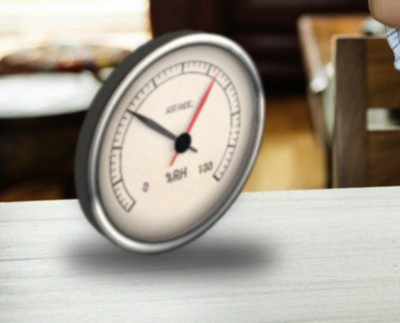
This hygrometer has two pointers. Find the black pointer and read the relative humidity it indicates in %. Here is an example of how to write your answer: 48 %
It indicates 30 %
